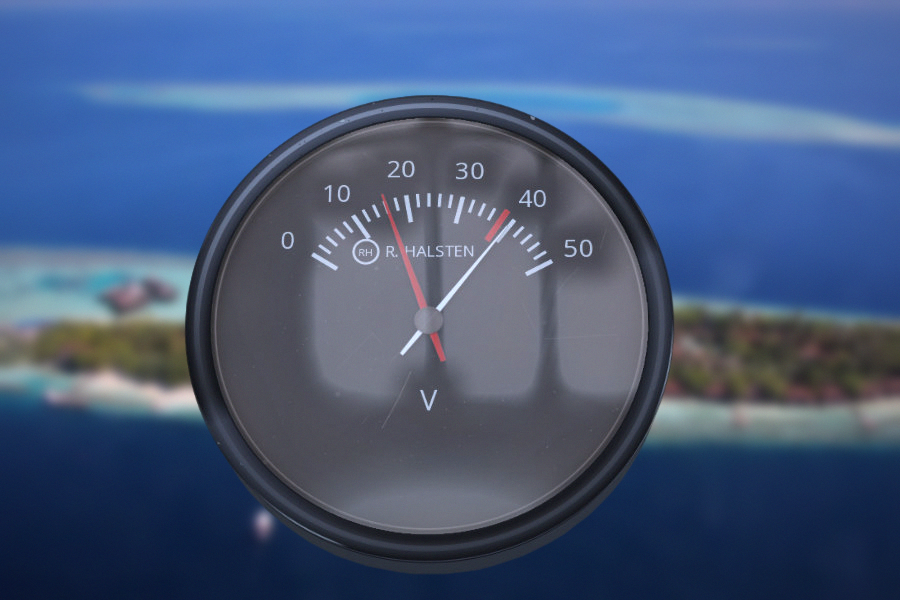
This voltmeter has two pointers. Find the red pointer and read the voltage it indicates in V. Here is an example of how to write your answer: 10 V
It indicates 16 V
